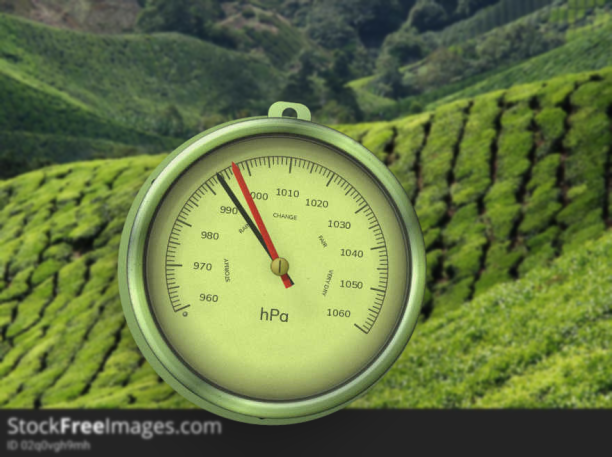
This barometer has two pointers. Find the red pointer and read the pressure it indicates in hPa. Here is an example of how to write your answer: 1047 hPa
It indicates 997 hPa
